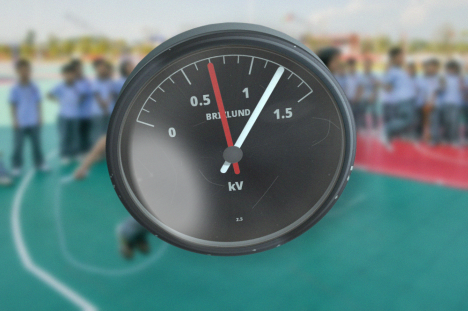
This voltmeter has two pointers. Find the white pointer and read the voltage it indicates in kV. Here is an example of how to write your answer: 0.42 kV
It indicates 1.2 kV
